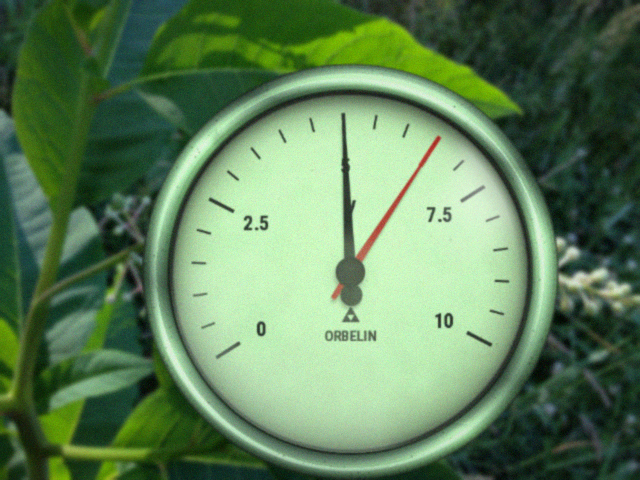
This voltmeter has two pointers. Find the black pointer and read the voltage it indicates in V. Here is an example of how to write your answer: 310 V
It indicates 5 V
